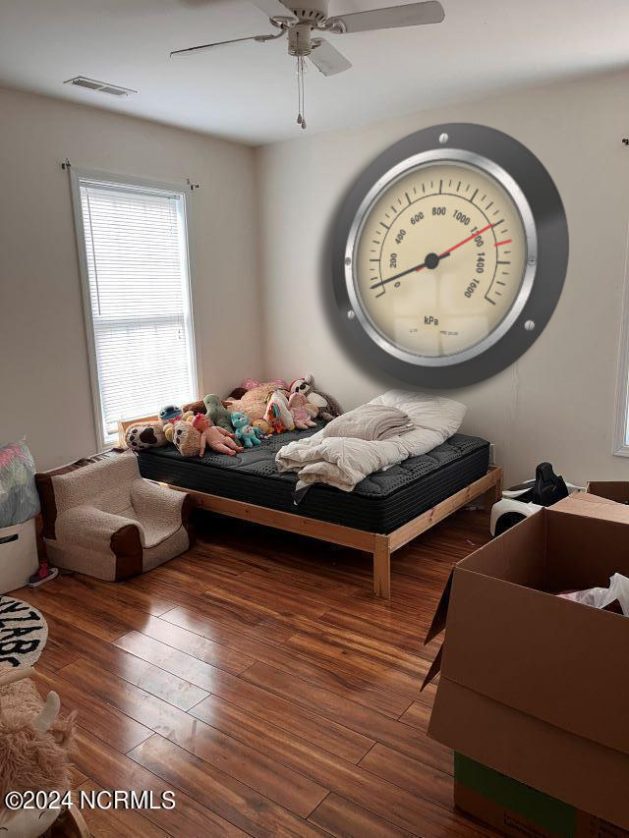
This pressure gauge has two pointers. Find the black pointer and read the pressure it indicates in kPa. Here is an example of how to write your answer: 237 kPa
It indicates 50 kPa
